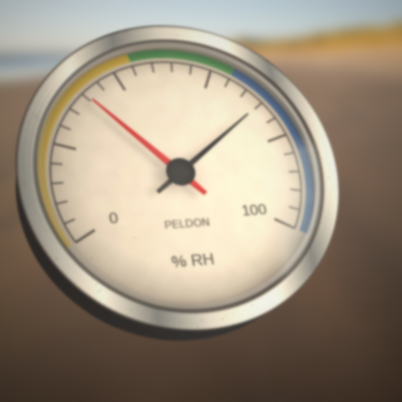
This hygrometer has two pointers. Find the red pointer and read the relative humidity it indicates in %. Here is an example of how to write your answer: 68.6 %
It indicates 32 %
